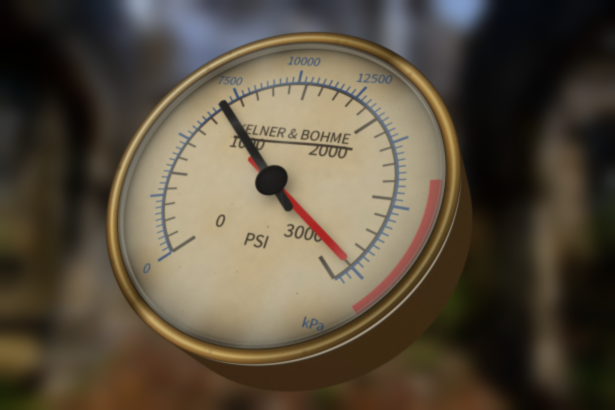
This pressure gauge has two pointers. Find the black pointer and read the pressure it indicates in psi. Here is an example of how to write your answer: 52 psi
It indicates 1000 psi
